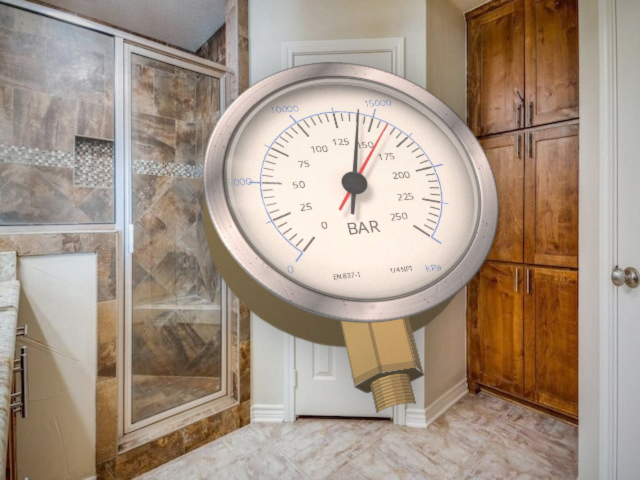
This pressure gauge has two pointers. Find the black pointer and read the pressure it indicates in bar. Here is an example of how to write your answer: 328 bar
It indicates 140 bar
